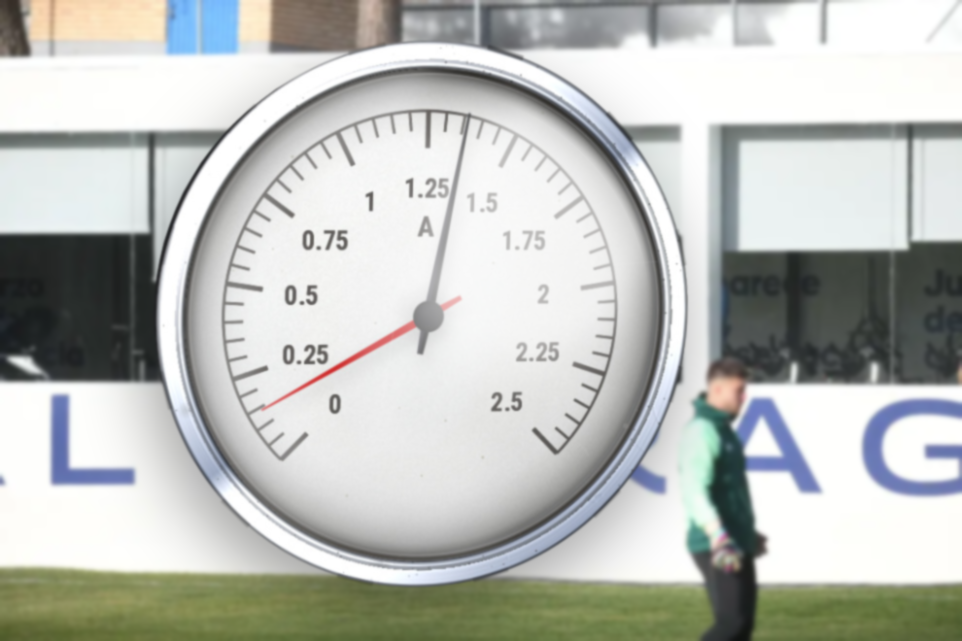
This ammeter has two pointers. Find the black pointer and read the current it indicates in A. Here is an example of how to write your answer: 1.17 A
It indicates 1.35 A
